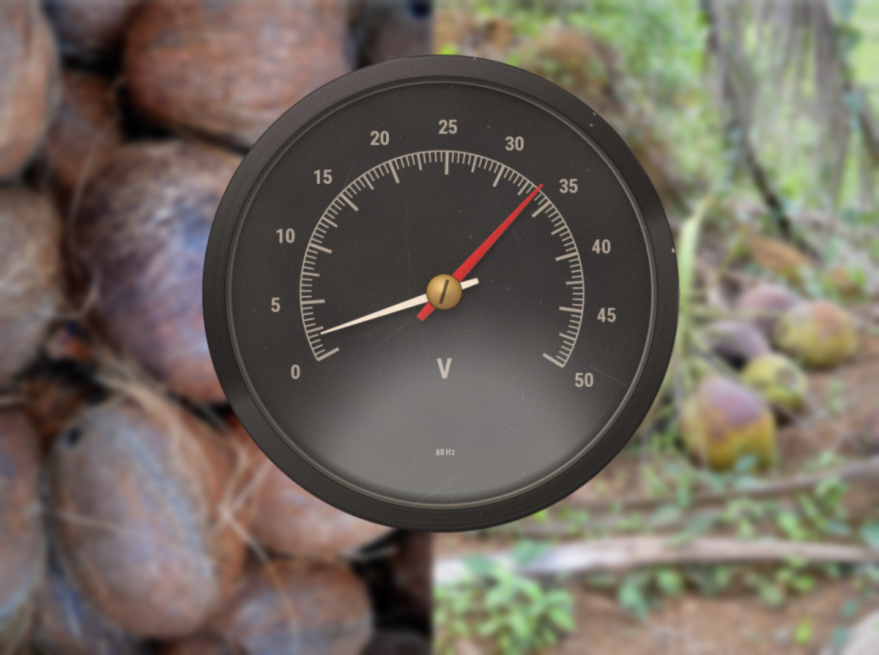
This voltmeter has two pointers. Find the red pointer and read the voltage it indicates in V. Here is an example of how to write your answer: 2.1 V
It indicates 33.5 V
